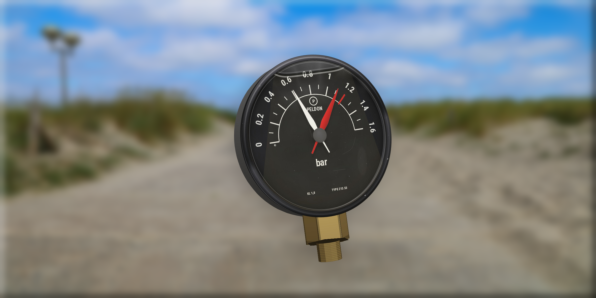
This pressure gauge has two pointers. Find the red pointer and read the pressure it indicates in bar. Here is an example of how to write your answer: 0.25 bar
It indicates 1.1 bar
